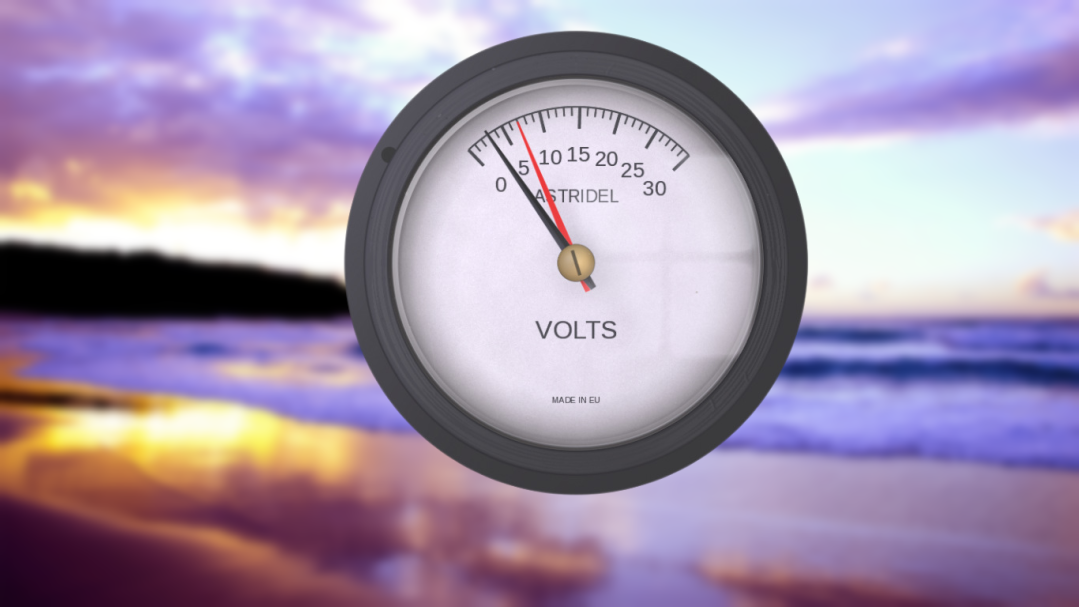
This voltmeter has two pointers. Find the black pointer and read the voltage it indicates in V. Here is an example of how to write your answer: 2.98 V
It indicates 3 V
